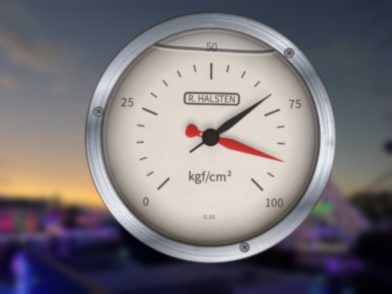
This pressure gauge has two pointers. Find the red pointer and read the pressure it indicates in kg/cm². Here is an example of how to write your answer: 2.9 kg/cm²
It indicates 90 kg/cm²
